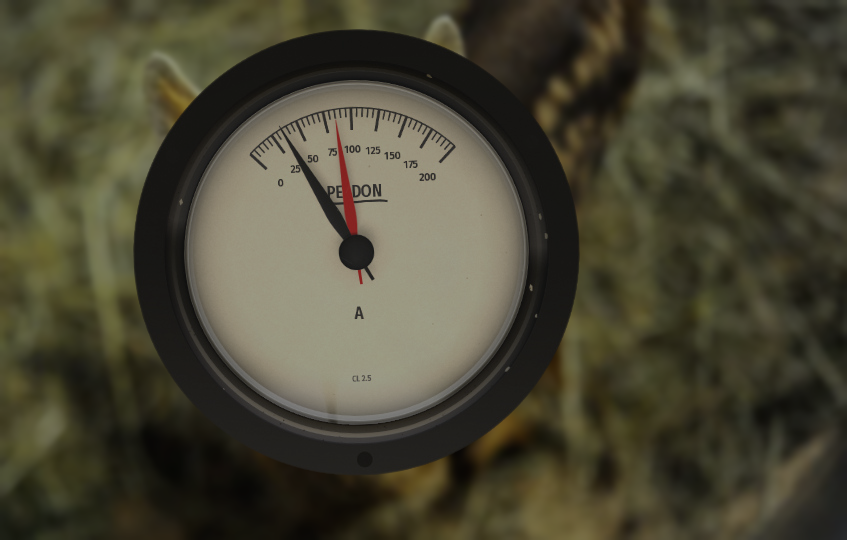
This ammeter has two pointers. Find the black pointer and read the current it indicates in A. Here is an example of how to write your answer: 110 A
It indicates 35 A
